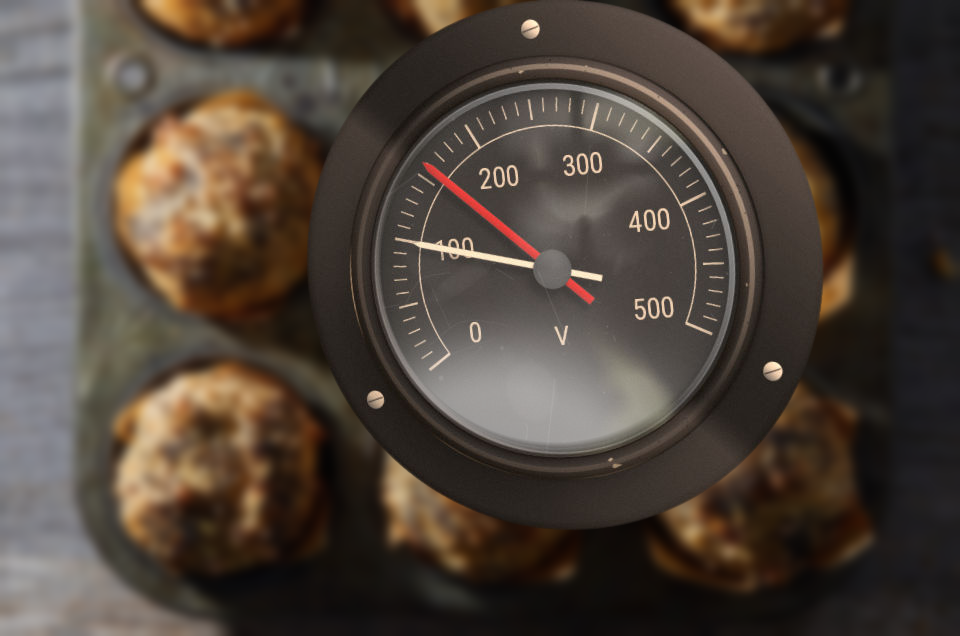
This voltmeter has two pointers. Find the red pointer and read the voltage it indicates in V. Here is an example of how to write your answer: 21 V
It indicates 160 V
